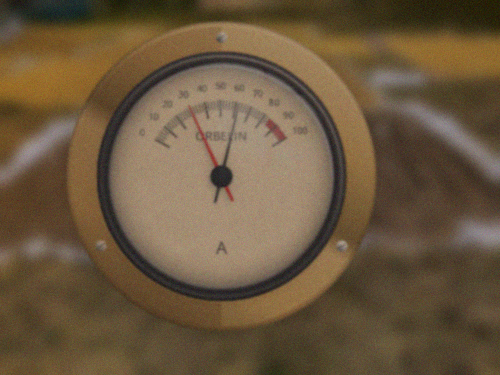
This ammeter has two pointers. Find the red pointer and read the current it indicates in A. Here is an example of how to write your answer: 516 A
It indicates 30 A
